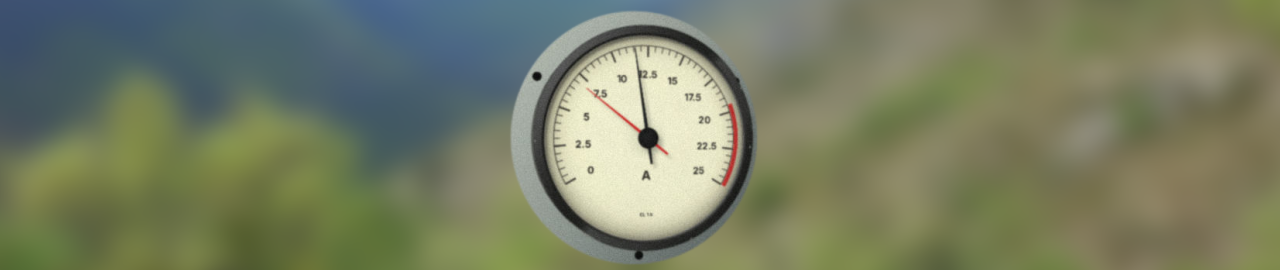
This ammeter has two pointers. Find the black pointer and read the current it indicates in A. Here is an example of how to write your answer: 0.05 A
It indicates 11.5 A
